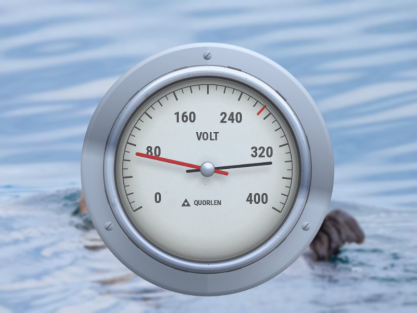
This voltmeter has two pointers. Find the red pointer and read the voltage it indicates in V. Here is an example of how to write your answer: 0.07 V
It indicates 70 V
